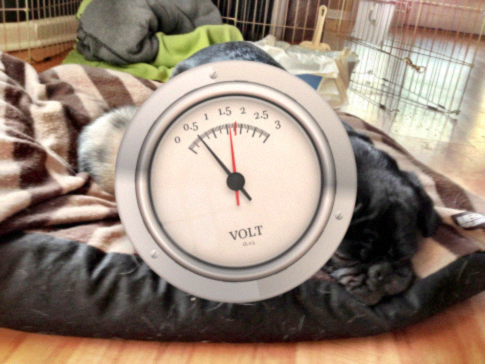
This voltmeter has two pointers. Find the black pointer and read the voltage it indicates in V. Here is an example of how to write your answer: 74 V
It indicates 0.5 V
